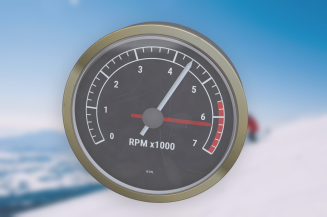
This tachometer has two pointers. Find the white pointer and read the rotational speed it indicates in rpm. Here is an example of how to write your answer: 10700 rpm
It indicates 4400 rpm
